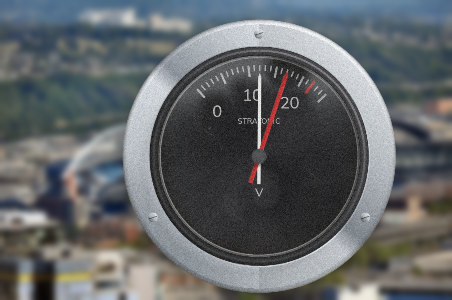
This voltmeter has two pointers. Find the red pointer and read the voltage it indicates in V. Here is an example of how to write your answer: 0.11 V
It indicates 17 V
